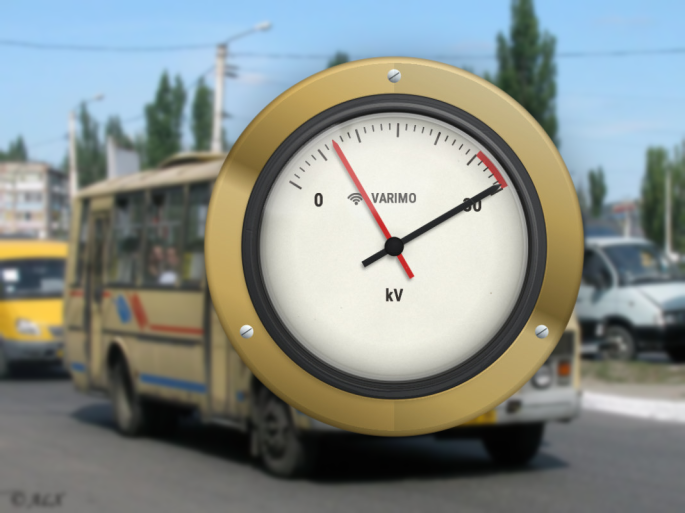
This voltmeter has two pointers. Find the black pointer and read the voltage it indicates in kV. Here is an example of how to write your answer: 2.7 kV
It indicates 29.5 kV
